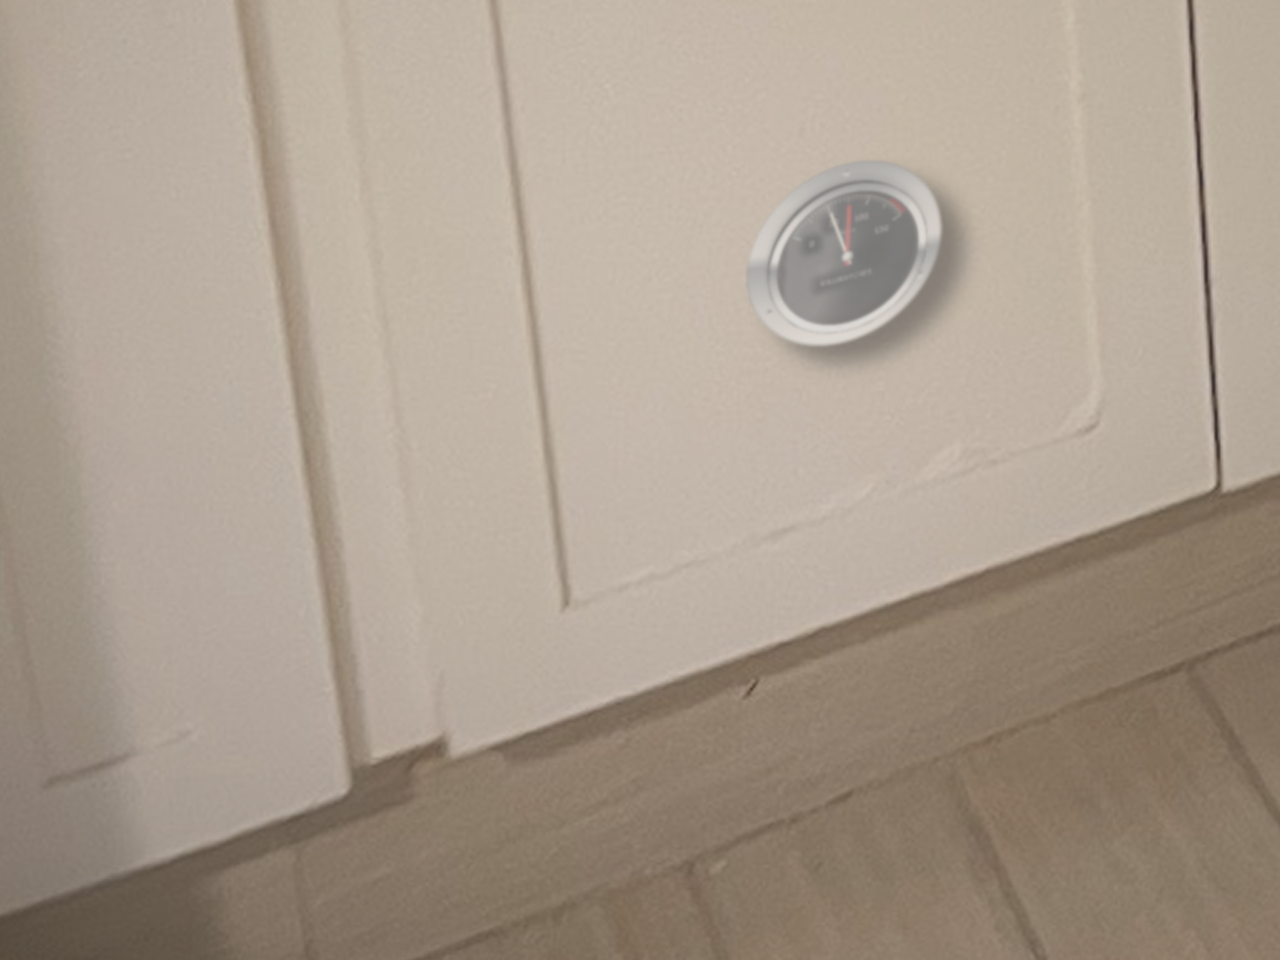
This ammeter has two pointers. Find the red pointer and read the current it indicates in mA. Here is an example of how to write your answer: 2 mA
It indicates 75 mA
